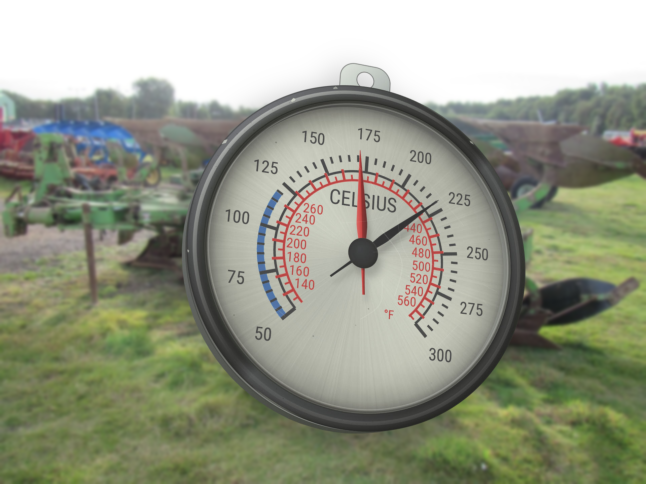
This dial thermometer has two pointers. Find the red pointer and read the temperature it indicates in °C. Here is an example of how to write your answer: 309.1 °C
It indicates 170 °C
